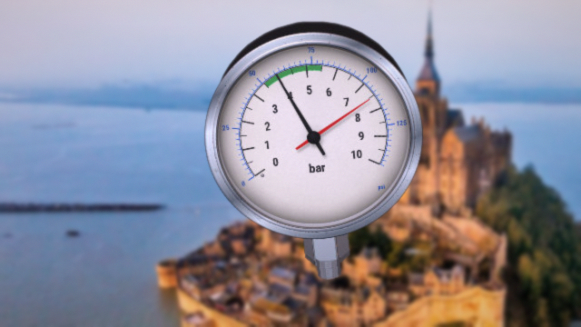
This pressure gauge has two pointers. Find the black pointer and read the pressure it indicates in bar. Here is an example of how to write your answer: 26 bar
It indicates 4 bar
